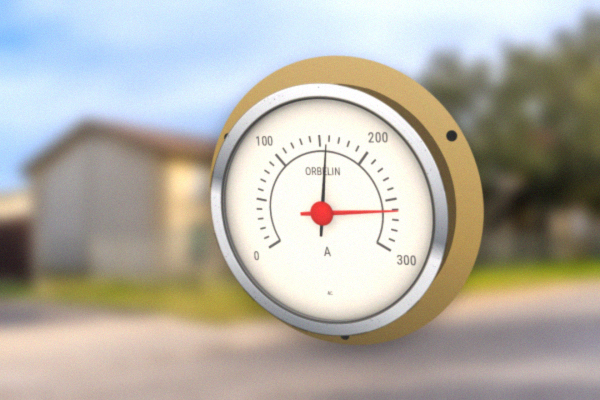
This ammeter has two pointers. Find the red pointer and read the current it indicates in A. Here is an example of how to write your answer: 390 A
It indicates 260 A
